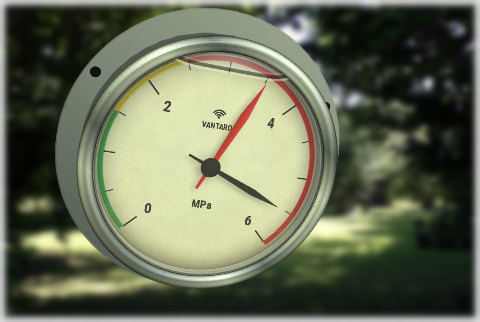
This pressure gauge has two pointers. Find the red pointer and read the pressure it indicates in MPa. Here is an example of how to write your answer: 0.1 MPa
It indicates 3.5 MPa
